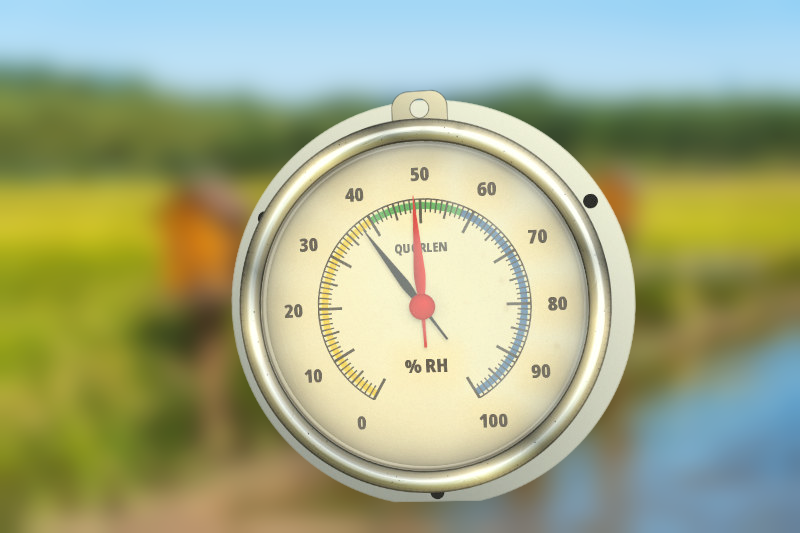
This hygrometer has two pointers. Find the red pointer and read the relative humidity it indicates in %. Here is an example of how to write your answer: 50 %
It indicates 49 %
